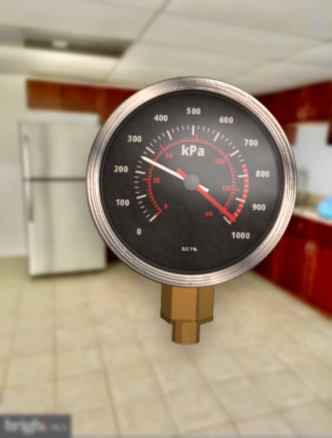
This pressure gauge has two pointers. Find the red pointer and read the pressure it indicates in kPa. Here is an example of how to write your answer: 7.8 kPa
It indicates 980 kPa
